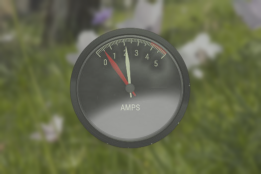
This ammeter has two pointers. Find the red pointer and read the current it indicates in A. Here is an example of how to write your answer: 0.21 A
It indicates 0.5 A
